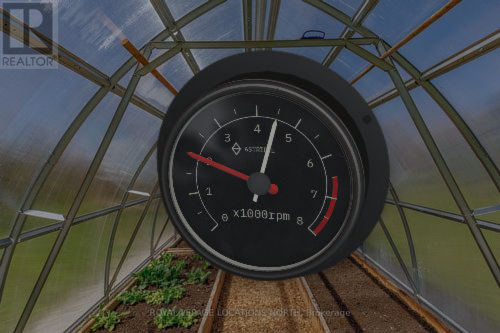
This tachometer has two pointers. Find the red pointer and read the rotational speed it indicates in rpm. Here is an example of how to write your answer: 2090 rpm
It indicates 2000 rpm
